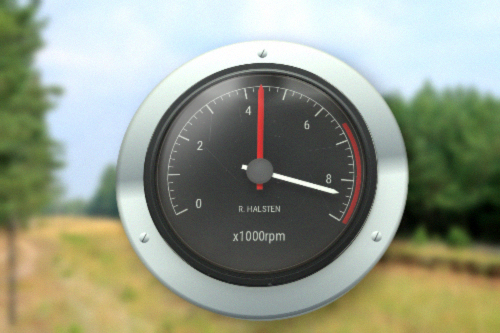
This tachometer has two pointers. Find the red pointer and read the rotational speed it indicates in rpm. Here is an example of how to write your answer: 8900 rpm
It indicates 4400 rpm
